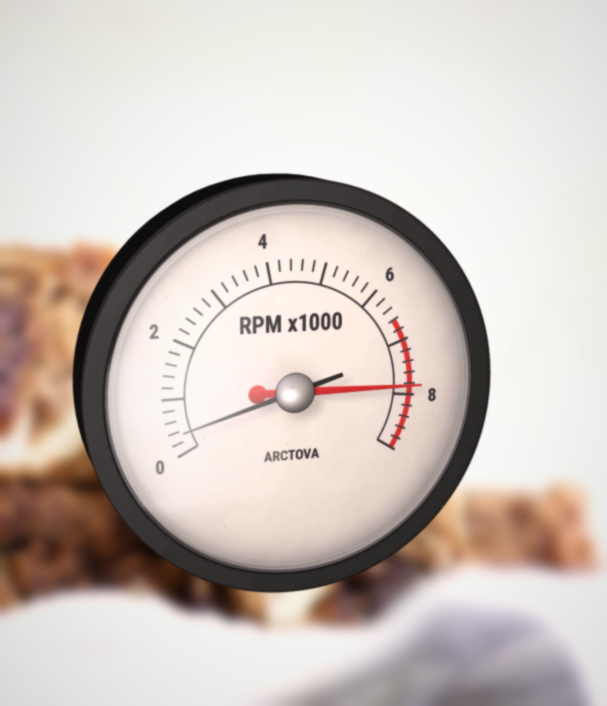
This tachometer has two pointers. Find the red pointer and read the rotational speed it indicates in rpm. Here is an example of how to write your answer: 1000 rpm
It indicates 7800 rpm
